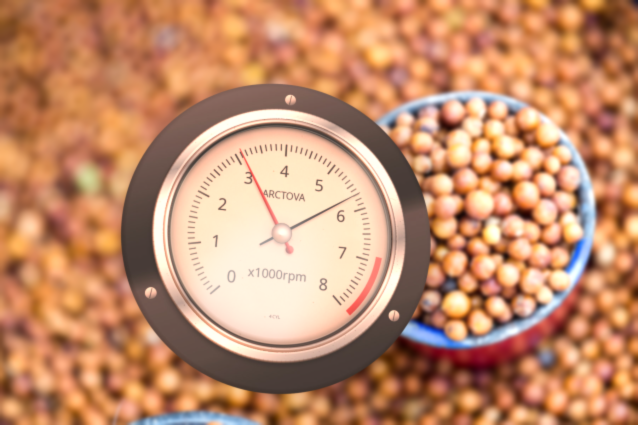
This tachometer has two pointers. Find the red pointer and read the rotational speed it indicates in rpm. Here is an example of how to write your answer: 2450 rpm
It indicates 3100 rpm
